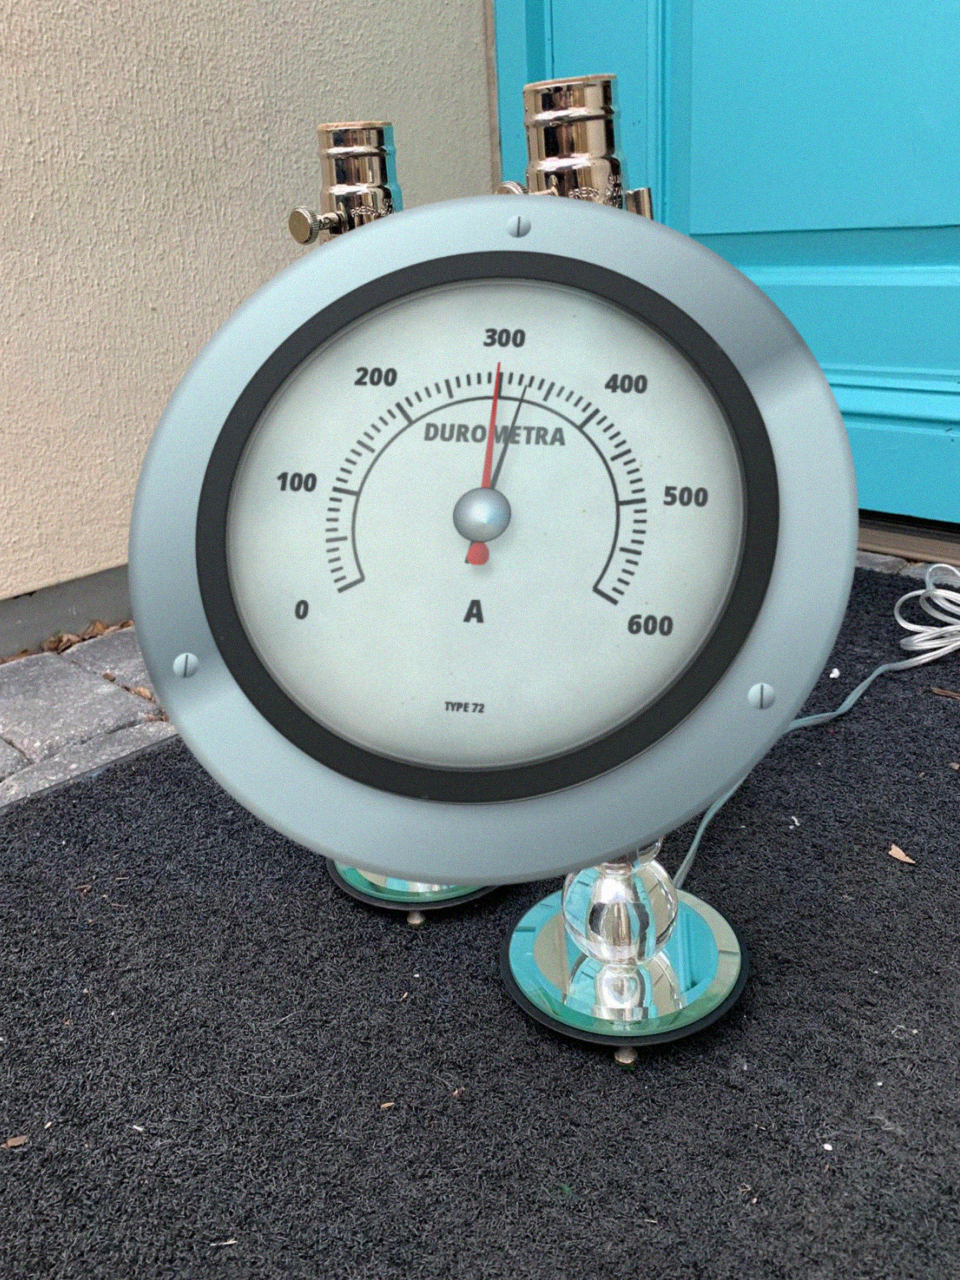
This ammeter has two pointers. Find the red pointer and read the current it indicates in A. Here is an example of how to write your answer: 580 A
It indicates 300 A
